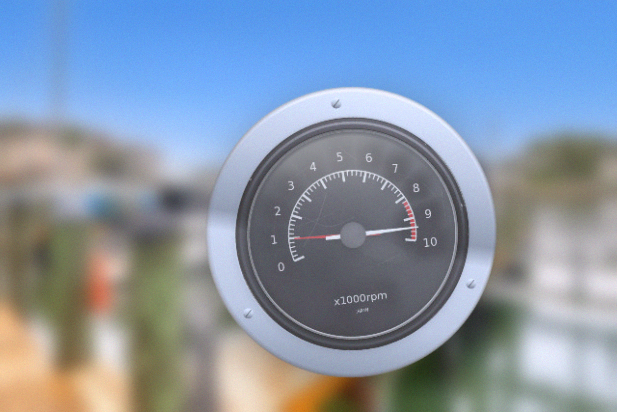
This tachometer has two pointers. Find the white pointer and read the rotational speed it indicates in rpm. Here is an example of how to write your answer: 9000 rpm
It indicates 9400 rpm
